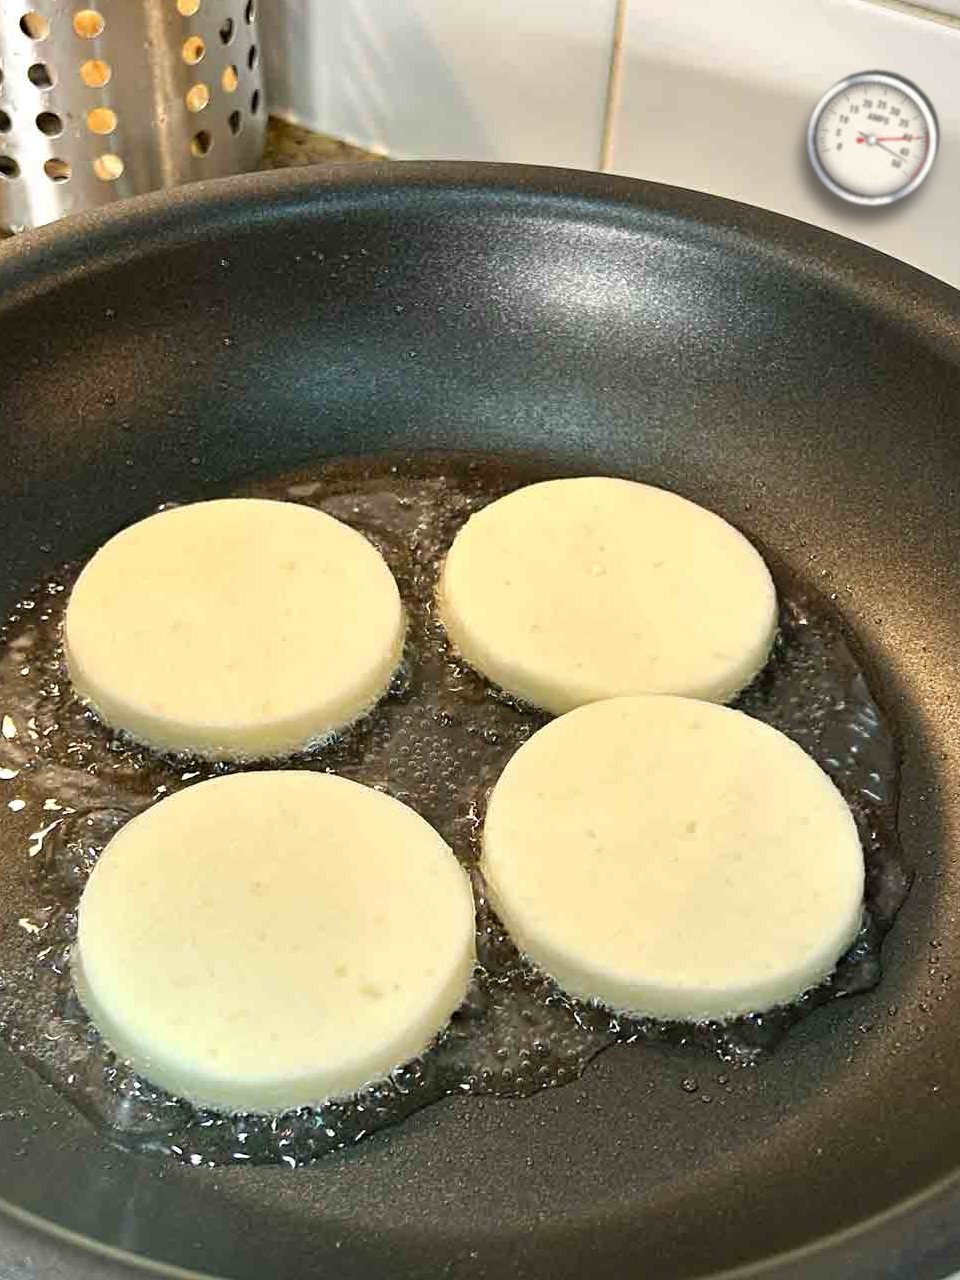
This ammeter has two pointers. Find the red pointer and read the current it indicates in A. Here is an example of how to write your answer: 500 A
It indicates 40 A
